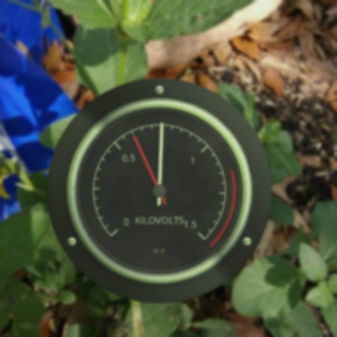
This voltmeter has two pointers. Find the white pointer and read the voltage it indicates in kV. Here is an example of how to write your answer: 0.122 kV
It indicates 0.75 kV
